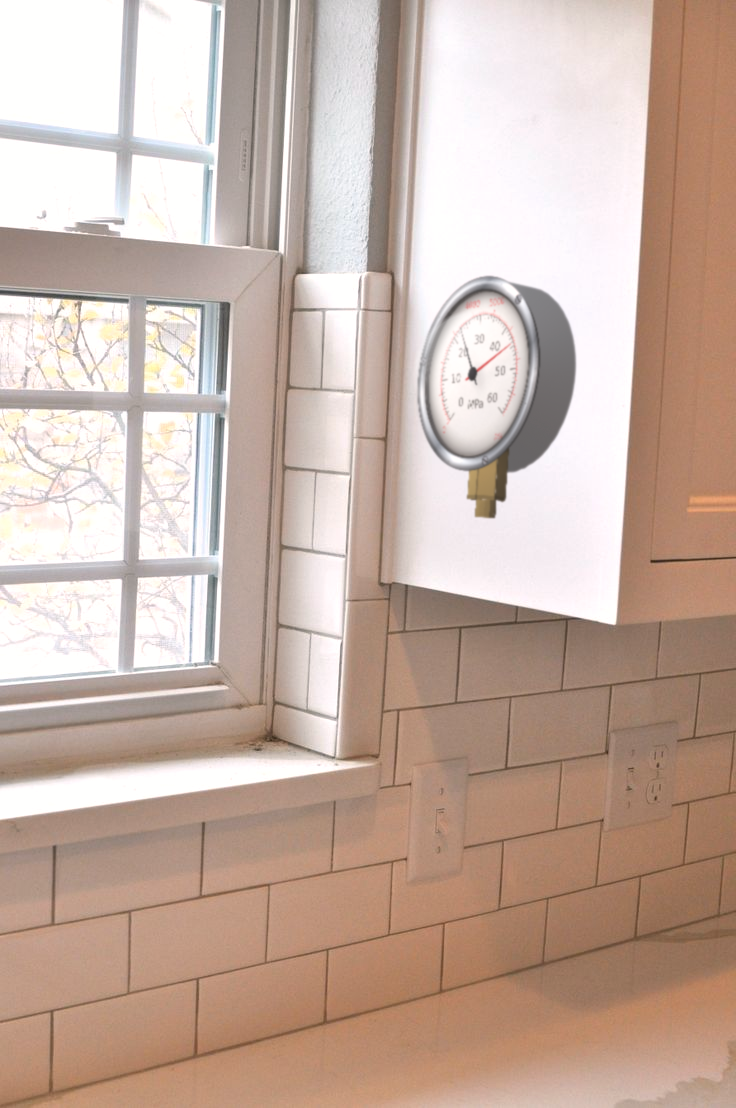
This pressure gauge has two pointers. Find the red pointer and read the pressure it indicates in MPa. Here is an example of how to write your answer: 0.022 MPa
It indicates 45 MPa
